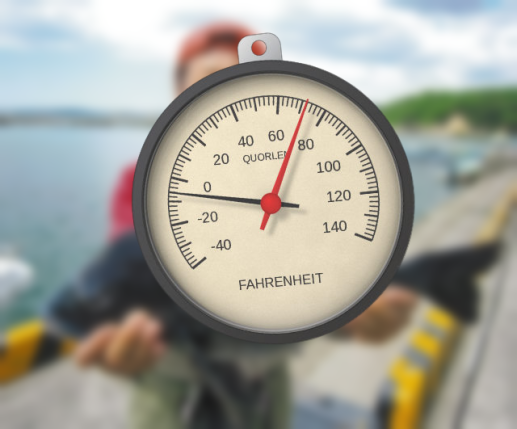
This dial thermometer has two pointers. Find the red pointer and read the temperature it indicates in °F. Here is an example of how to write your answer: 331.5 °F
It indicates 72 °F
